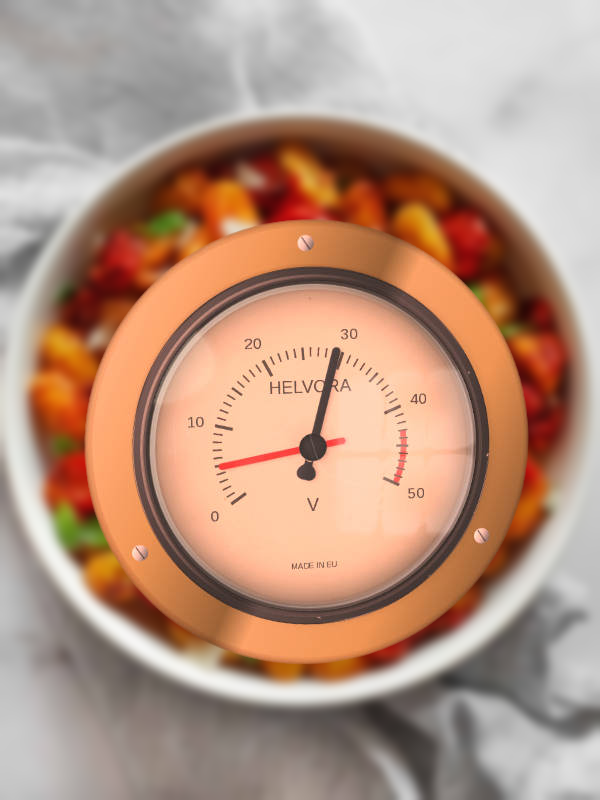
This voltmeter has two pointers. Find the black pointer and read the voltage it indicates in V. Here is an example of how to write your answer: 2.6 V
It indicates 29 V
